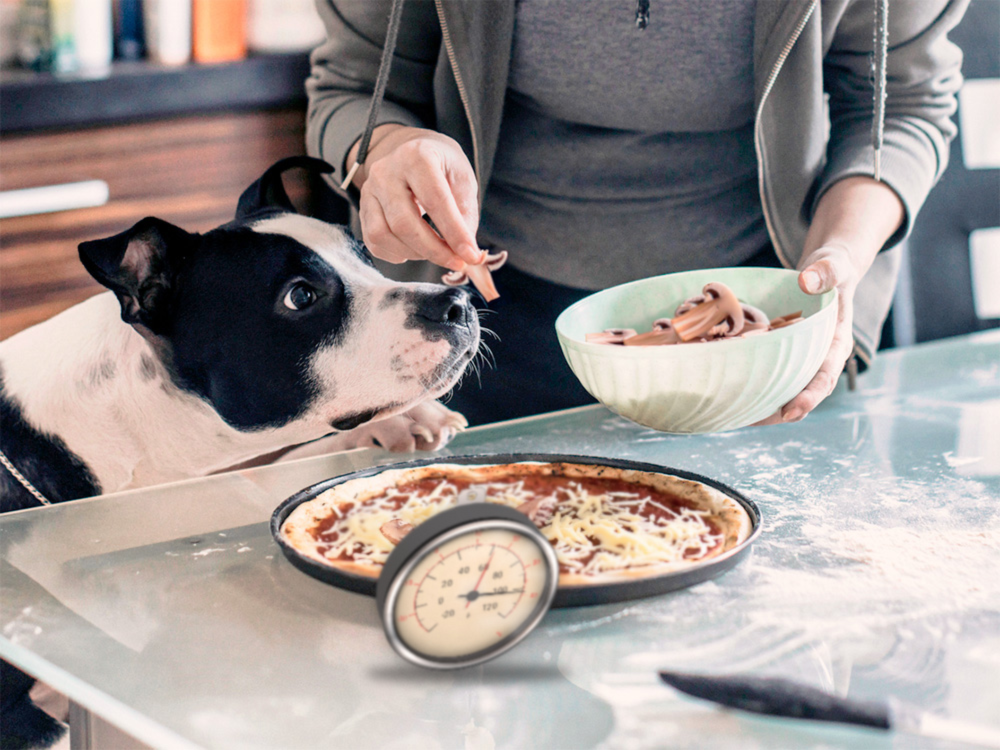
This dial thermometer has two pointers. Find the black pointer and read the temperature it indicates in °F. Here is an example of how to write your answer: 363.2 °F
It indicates 100 °F
